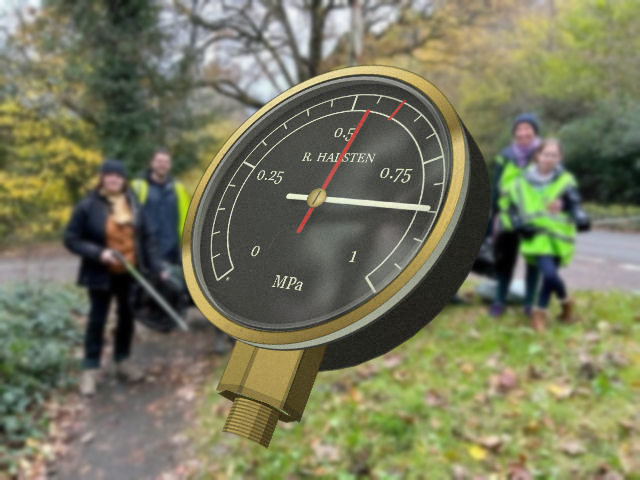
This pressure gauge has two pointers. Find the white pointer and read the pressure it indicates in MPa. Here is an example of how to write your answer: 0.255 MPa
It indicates 0.85 MPa
